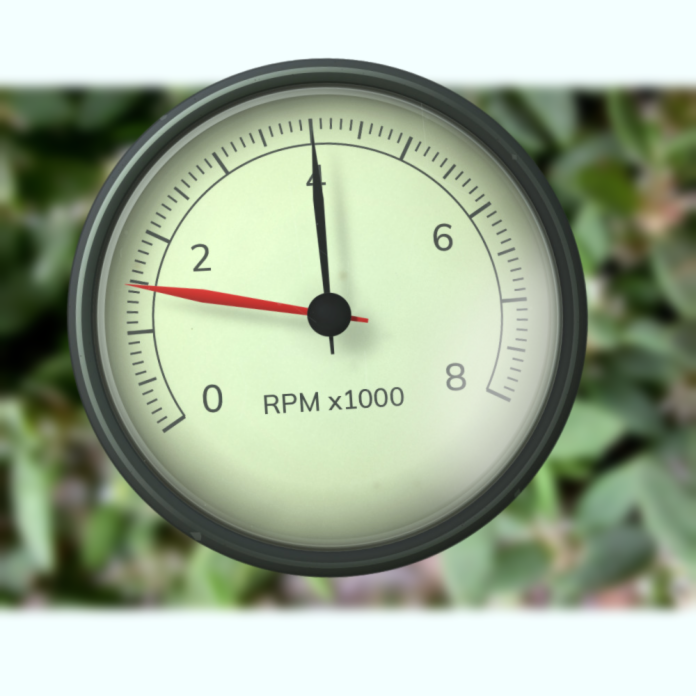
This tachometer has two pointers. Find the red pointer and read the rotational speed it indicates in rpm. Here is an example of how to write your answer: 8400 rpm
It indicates 1450 rpm
